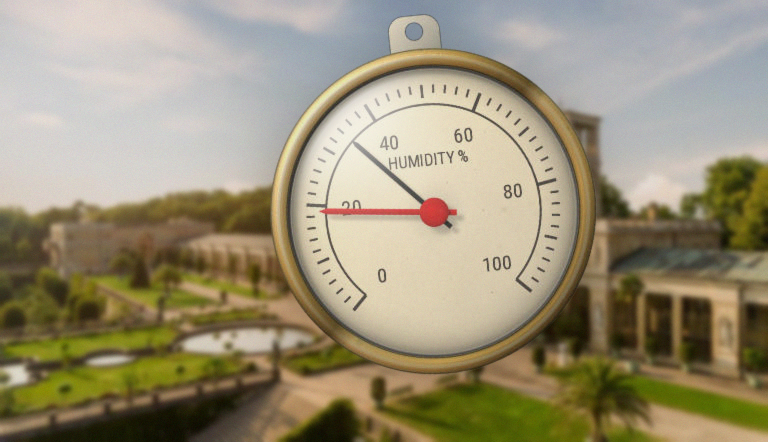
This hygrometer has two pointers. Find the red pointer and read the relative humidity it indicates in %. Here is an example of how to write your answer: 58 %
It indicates 19 %
